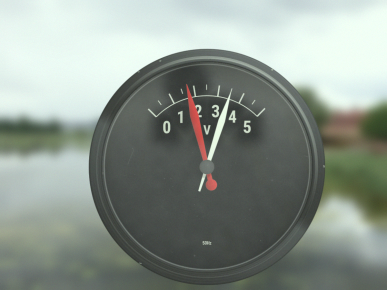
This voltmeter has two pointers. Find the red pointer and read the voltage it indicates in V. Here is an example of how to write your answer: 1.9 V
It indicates 1.75 V
